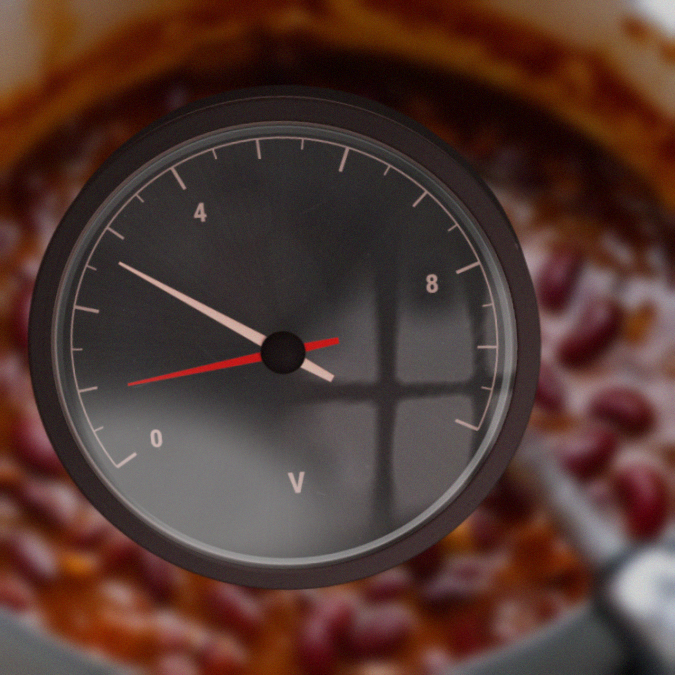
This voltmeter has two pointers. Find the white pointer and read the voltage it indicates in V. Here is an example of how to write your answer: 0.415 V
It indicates 2.75 V
